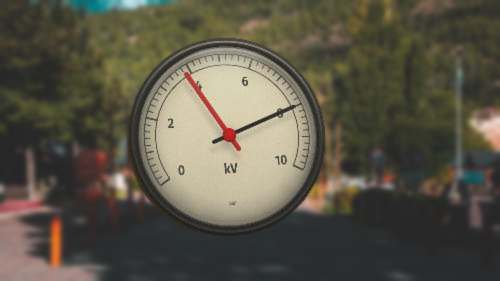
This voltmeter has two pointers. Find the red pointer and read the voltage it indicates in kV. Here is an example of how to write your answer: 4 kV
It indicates 3.8 kV
